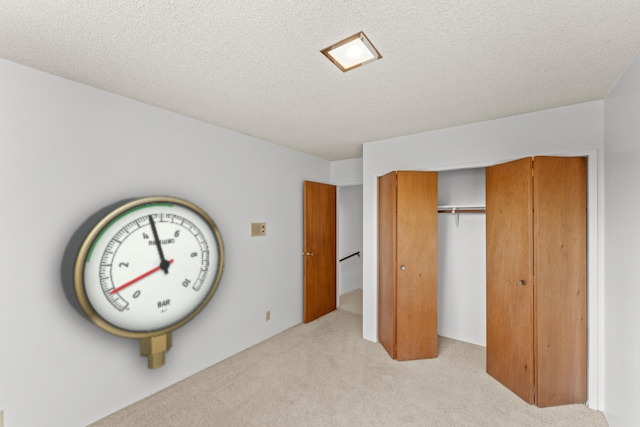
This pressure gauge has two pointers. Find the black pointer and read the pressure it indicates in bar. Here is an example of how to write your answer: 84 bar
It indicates 4.5 bar
